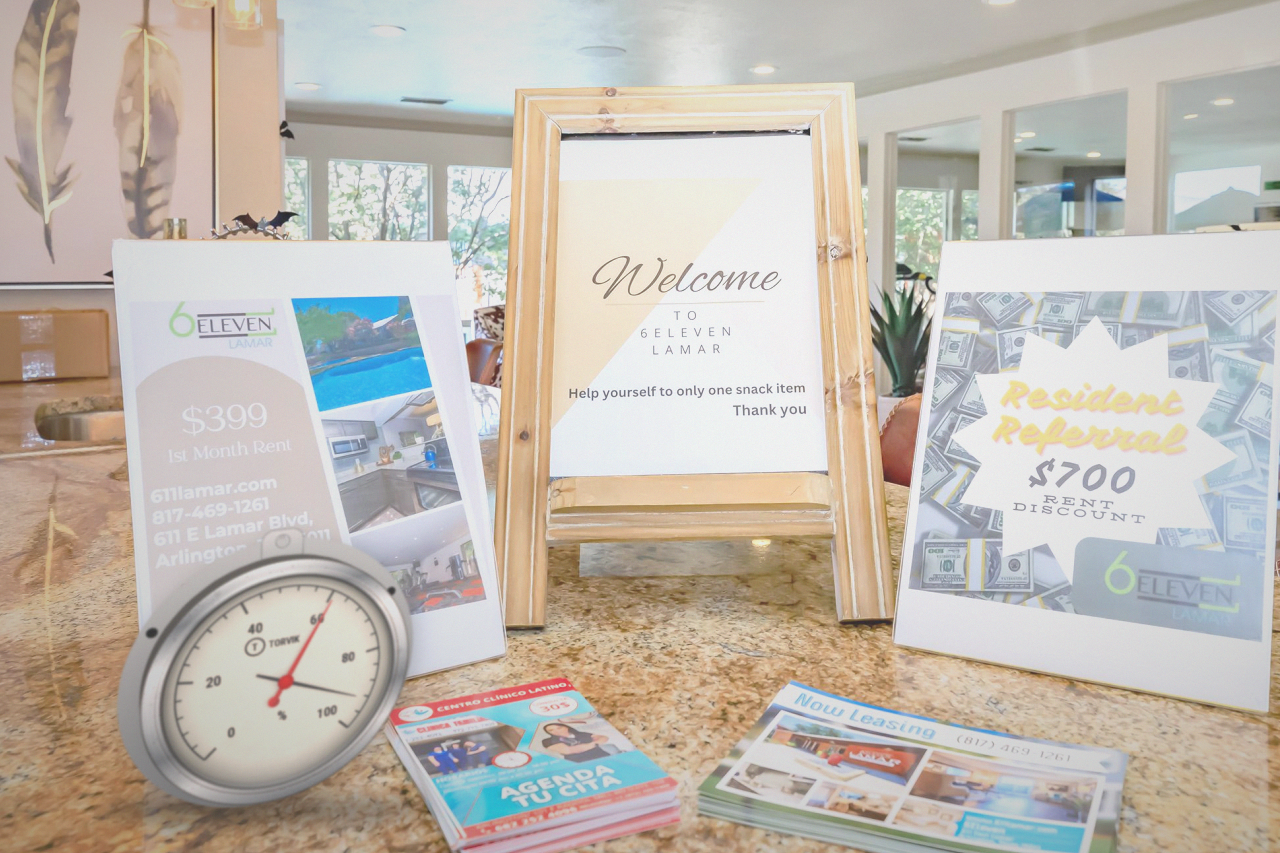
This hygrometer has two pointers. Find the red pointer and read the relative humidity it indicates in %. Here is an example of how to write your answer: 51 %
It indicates 60 %
